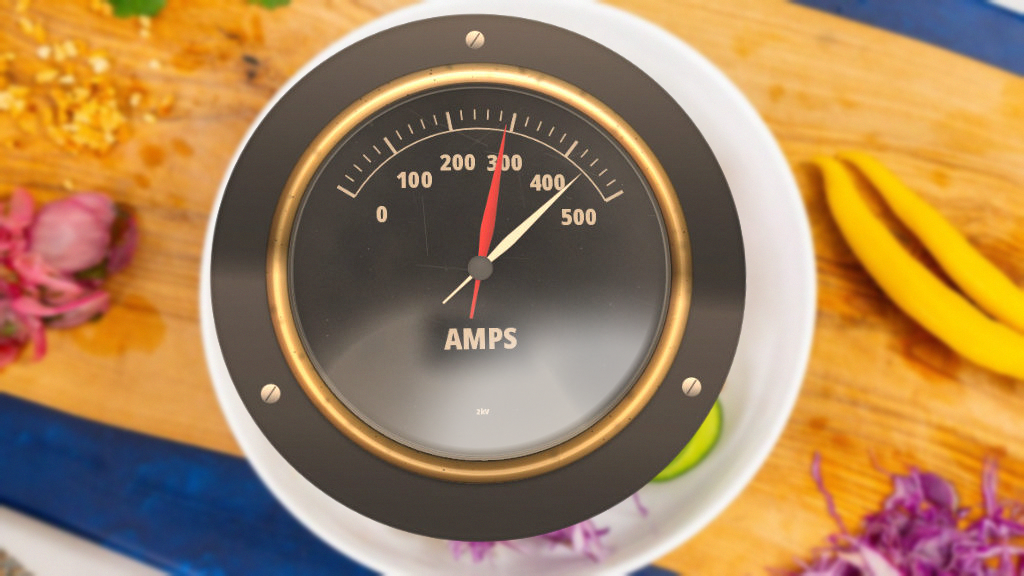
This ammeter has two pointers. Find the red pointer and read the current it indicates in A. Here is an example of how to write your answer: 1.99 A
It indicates 290 A
